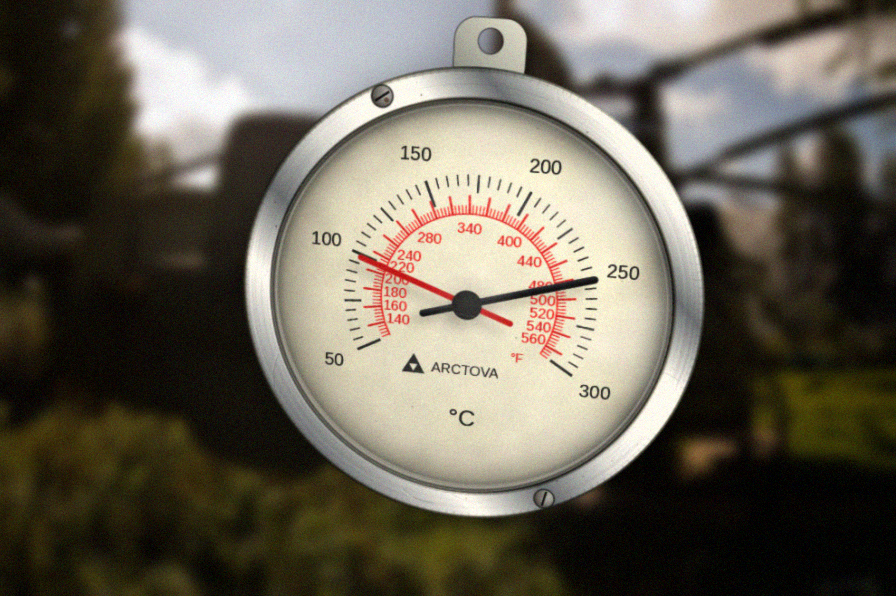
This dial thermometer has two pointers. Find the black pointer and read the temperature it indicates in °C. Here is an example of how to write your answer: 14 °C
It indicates 250 °C
